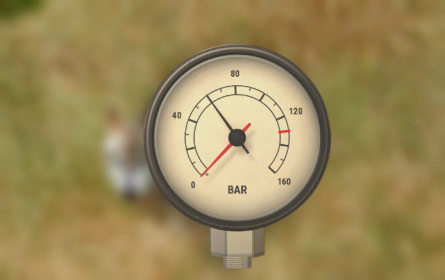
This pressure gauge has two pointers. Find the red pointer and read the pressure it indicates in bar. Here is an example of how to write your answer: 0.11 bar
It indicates 0 bar
